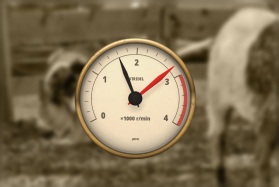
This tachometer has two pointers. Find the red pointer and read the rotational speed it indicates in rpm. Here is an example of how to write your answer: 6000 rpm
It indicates 2800 rpm
